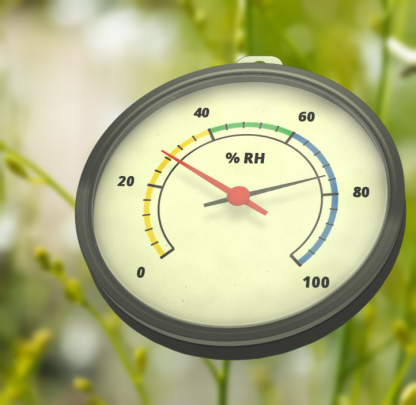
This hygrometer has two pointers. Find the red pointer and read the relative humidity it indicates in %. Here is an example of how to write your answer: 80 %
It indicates 28 %
